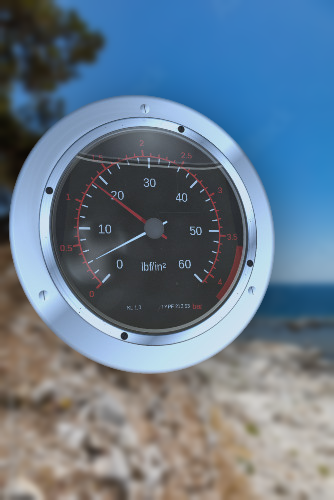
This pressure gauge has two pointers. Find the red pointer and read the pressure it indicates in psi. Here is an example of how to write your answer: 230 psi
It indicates 18 psi
